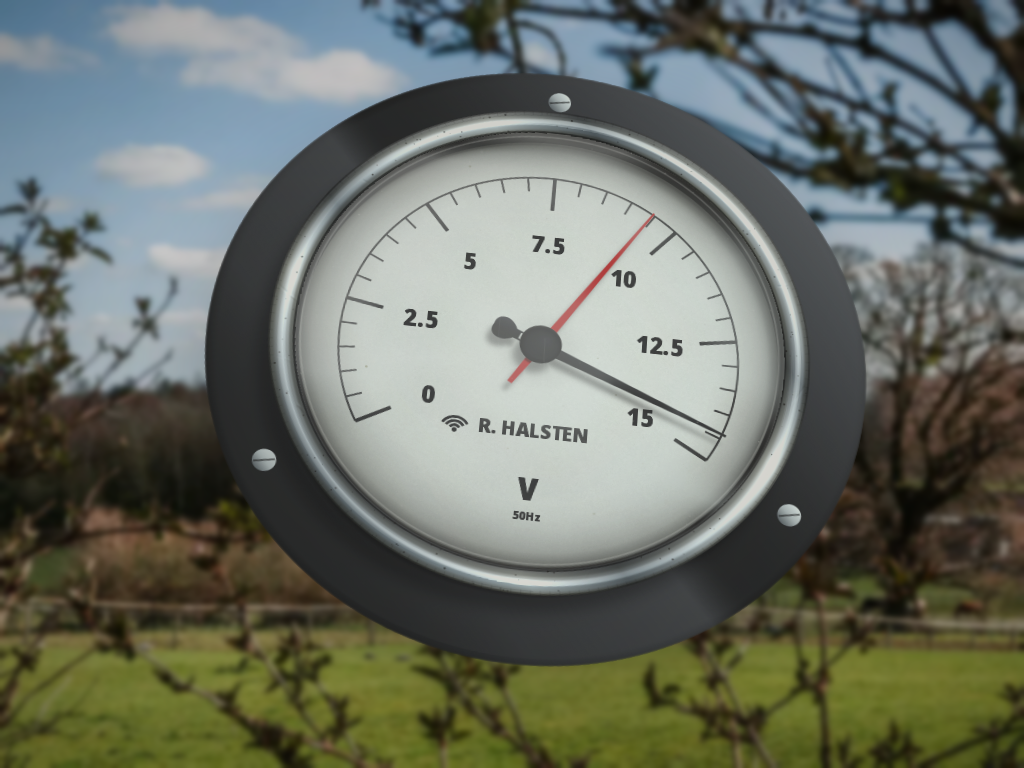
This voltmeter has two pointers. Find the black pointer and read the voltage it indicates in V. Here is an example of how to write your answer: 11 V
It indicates 14.5 V
